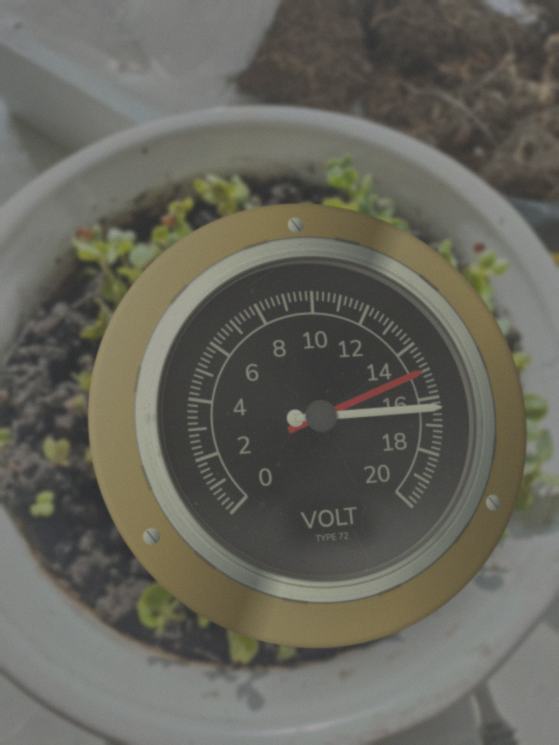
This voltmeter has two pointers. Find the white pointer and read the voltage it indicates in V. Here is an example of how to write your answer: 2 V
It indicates 16.4 V
